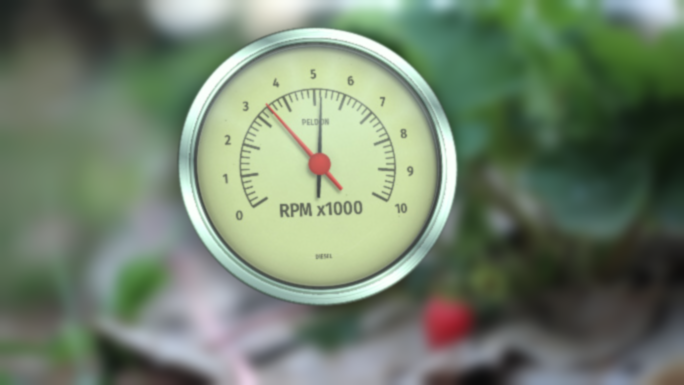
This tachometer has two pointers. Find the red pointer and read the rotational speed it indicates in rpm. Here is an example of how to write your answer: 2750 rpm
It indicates 3400 rpm
